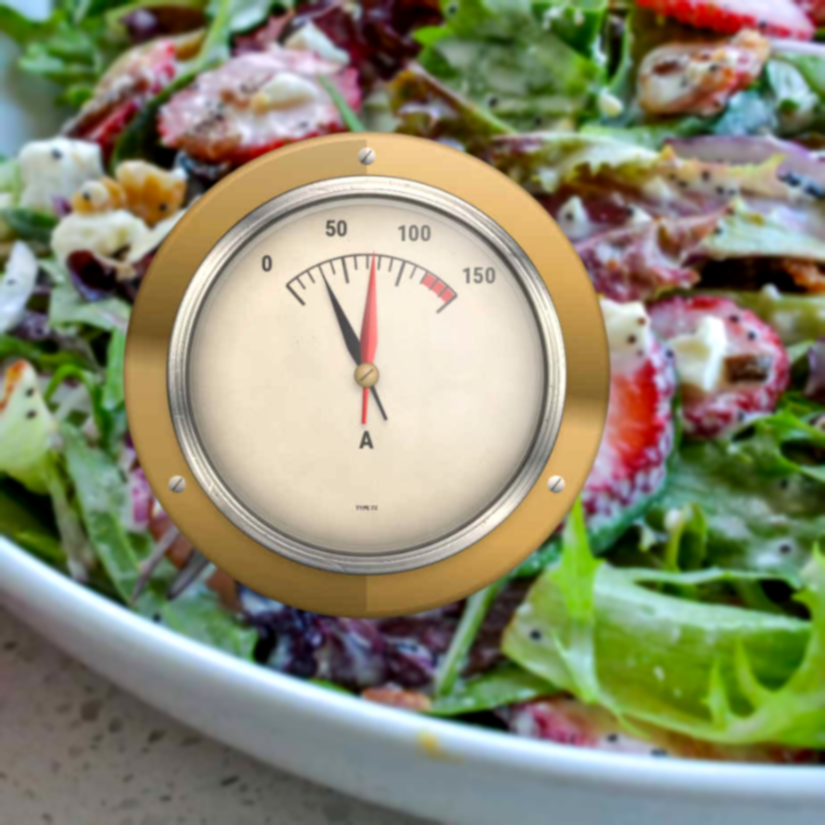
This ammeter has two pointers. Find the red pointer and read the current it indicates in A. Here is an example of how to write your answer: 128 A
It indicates 75 A
